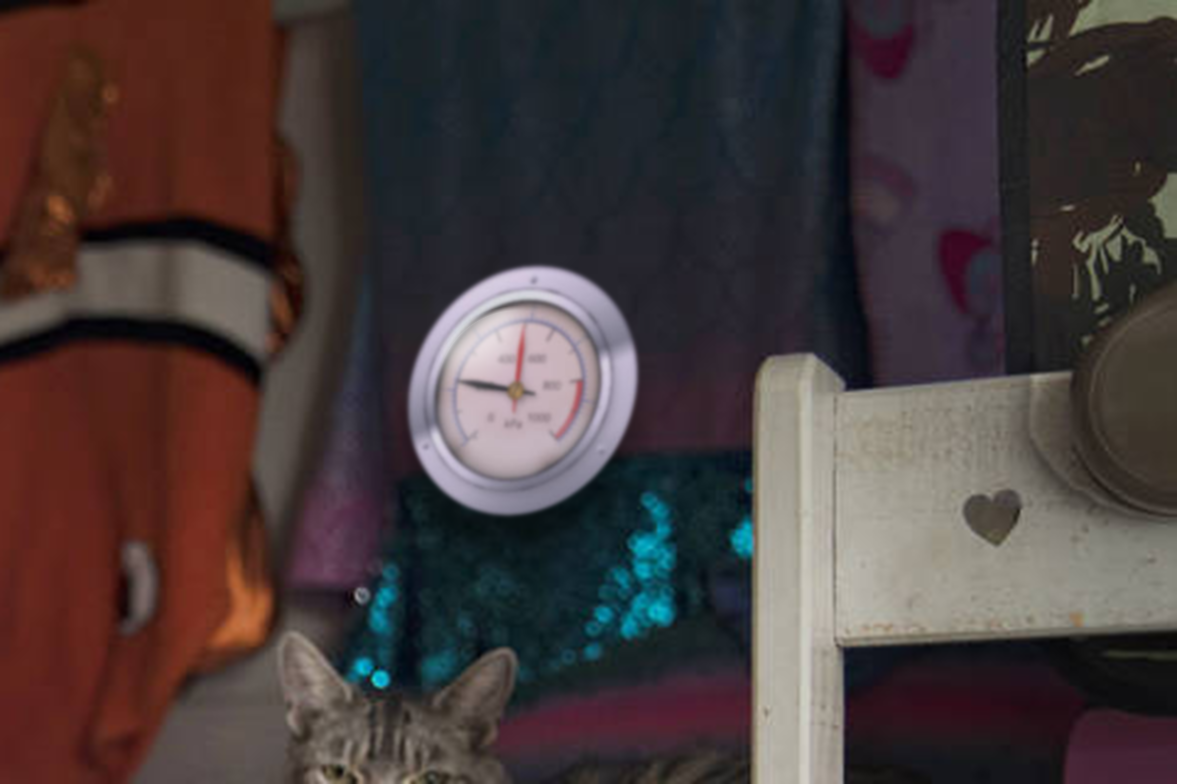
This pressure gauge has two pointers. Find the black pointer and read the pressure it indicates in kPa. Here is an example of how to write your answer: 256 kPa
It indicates 200 kPa
